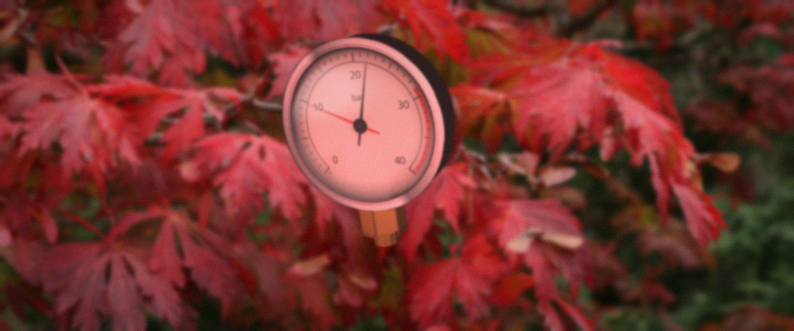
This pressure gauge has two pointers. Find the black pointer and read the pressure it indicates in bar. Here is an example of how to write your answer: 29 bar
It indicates 22 bar
